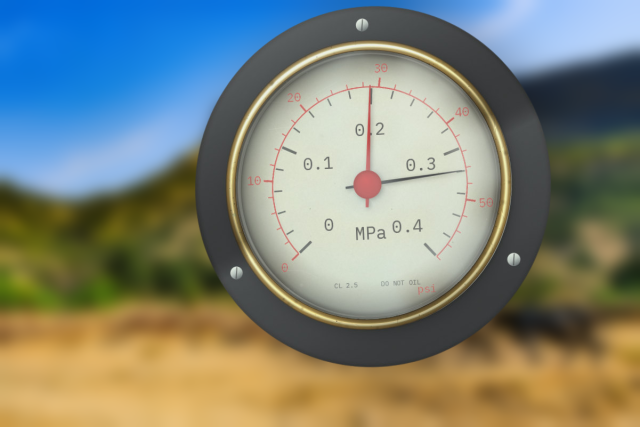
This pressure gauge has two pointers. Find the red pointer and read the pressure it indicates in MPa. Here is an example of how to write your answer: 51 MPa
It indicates 0.2 MPa
